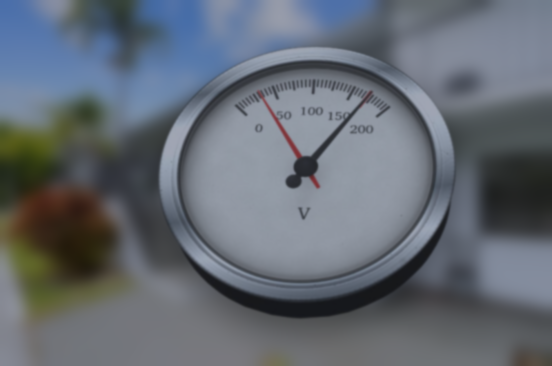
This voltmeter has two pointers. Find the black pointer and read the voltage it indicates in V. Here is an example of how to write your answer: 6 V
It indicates 175 V
